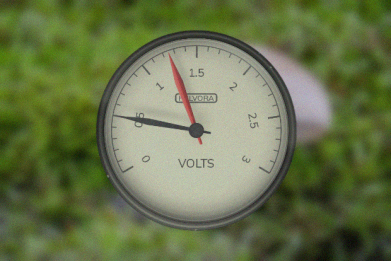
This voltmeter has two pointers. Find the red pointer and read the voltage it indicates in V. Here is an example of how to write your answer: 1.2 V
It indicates 1.25 V
